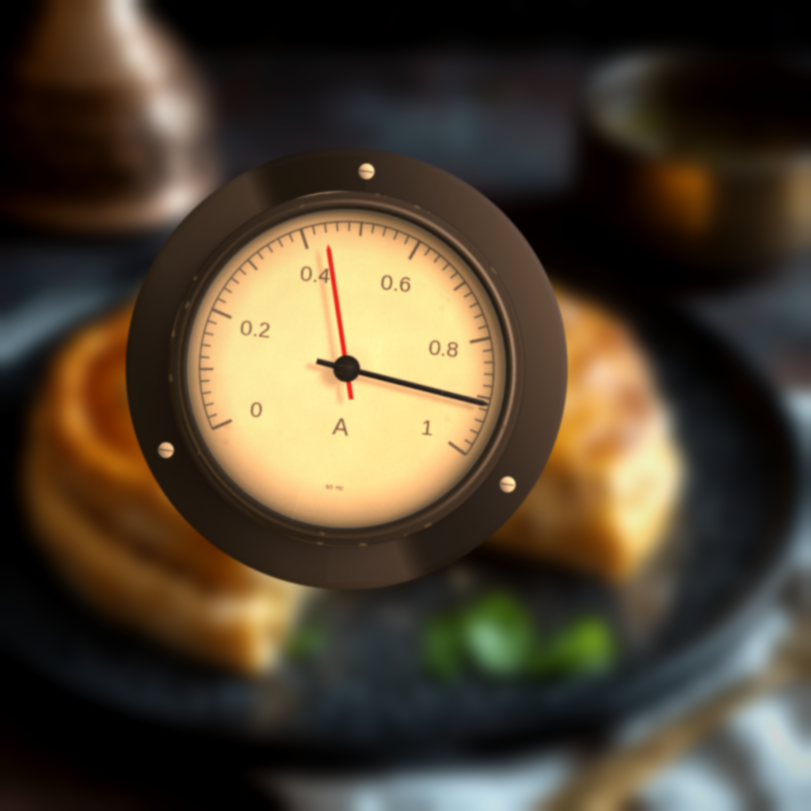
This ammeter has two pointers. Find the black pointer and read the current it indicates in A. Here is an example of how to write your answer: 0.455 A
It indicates 0.91 A
